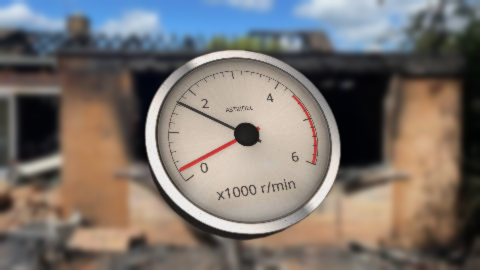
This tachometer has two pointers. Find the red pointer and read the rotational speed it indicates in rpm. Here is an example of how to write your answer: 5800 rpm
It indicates 200 rpm
